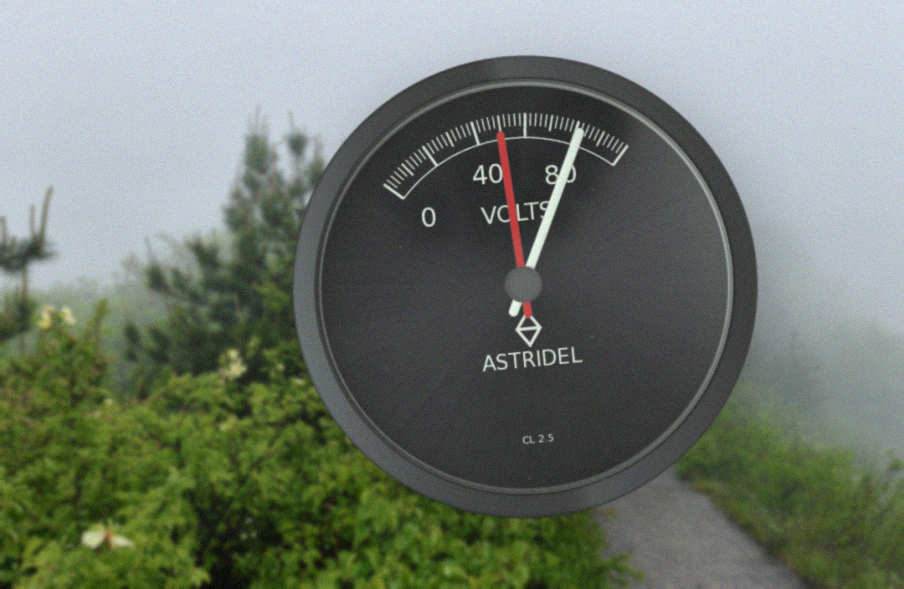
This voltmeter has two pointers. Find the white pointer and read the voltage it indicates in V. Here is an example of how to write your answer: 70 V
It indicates 82 V
